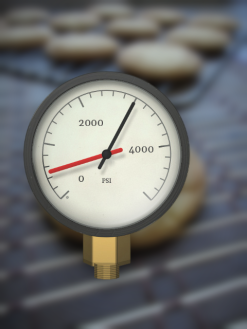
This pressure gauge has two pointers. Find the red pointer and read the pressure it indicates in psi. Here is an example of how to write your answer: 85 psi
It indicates 500 psi
